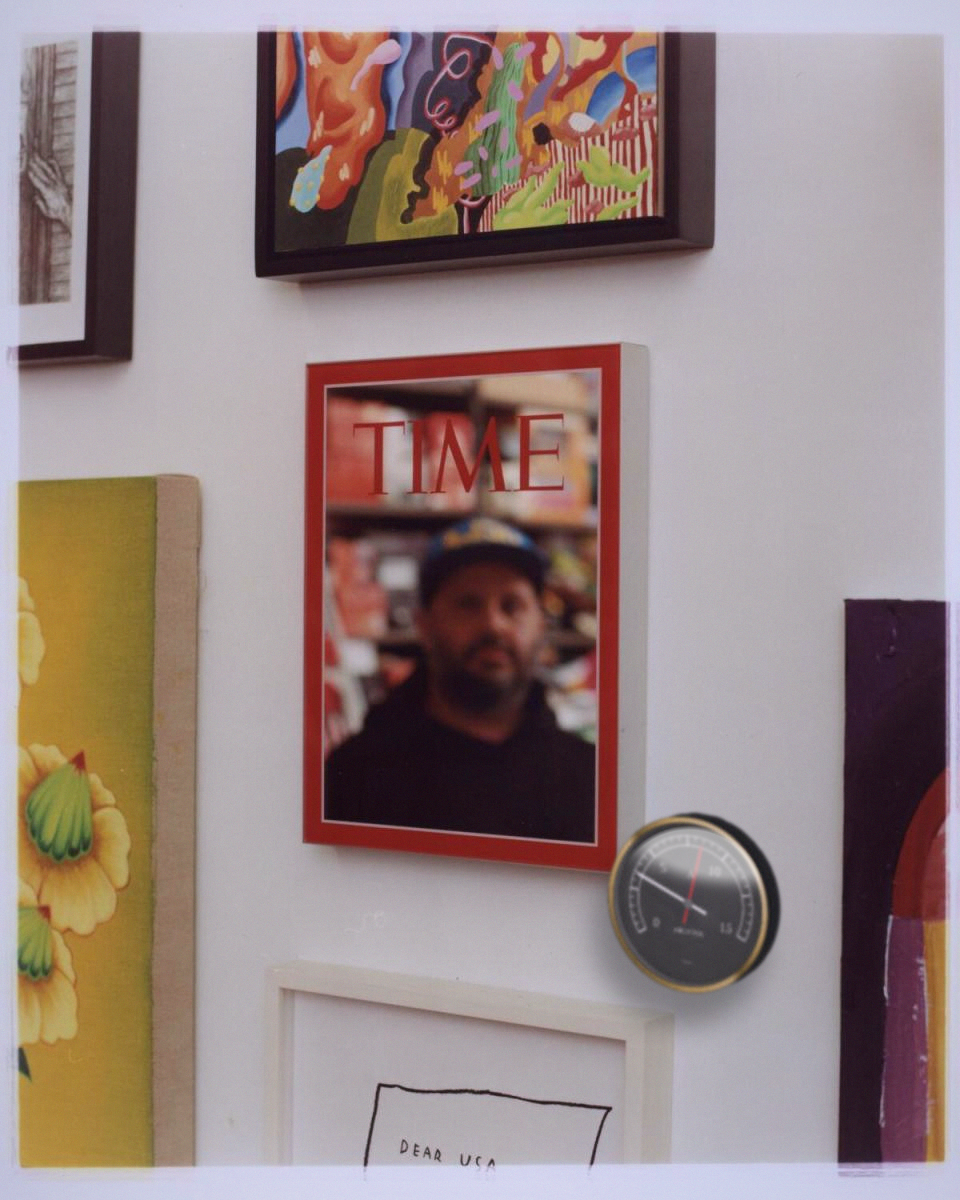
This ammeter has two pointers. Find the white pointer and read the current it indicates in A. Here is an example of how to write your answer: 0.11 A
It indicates 3.5 A
